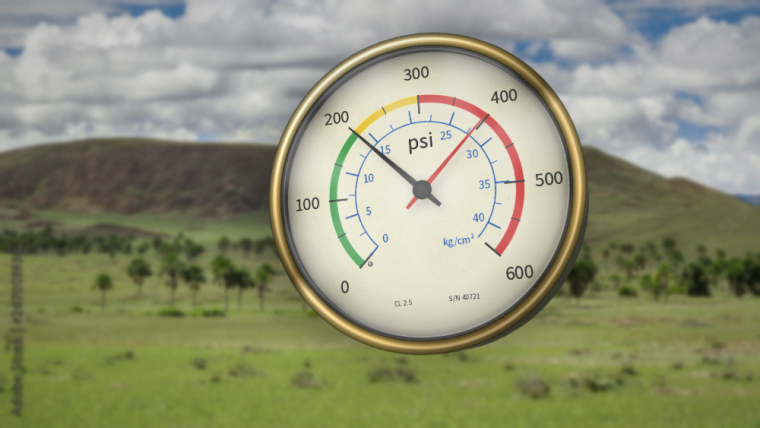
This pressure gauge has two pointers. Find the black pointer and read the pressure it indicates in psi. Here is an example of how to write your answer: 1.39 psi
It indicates 200 psi
